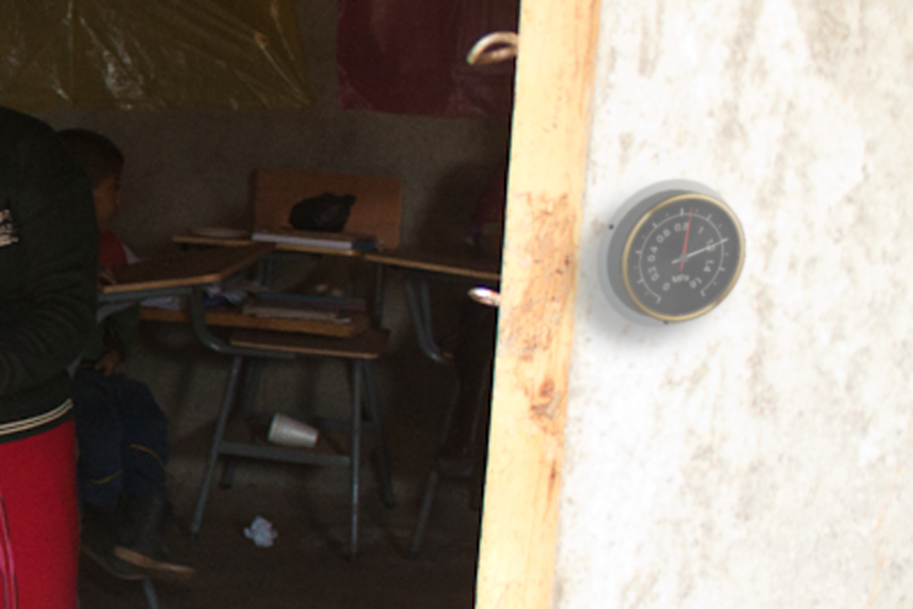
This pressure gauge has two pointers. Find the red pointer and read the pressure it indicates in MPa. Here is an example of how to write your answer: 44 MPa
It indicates 0.85 MPa
